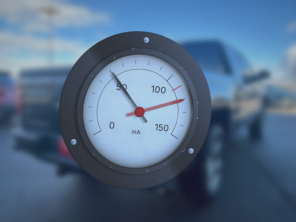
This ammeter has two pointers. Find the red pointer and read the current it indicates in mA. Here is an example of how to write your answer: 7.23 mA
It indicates 120 mA
